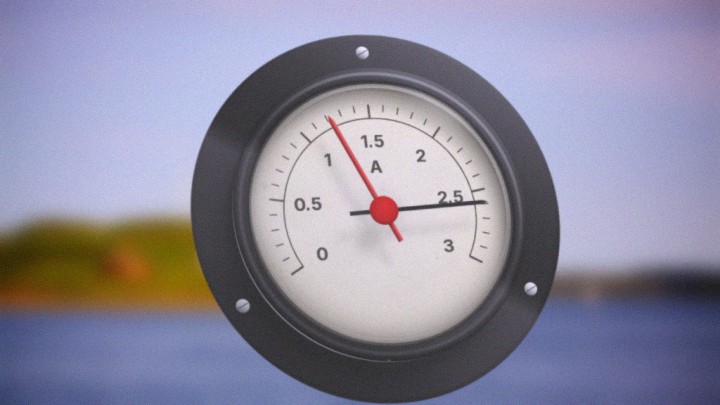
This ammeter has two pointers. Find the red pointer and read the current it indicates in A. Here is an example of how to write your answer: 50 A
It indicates 1.2 A
